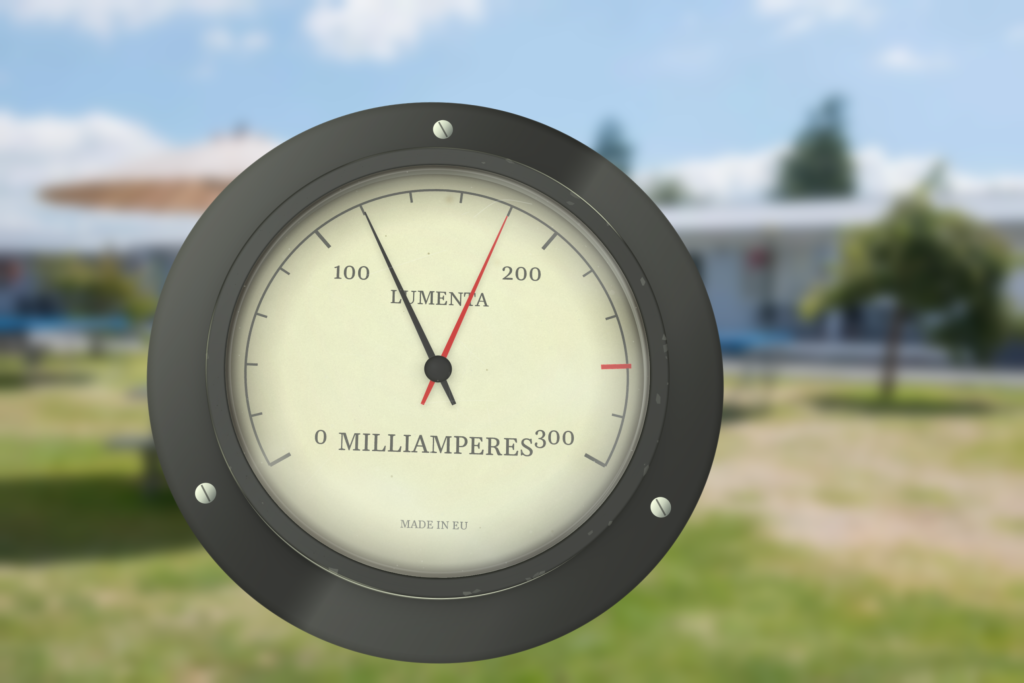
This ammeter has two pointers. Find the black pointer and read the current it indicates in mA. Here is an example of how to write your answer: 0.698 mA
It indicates 120 mA
